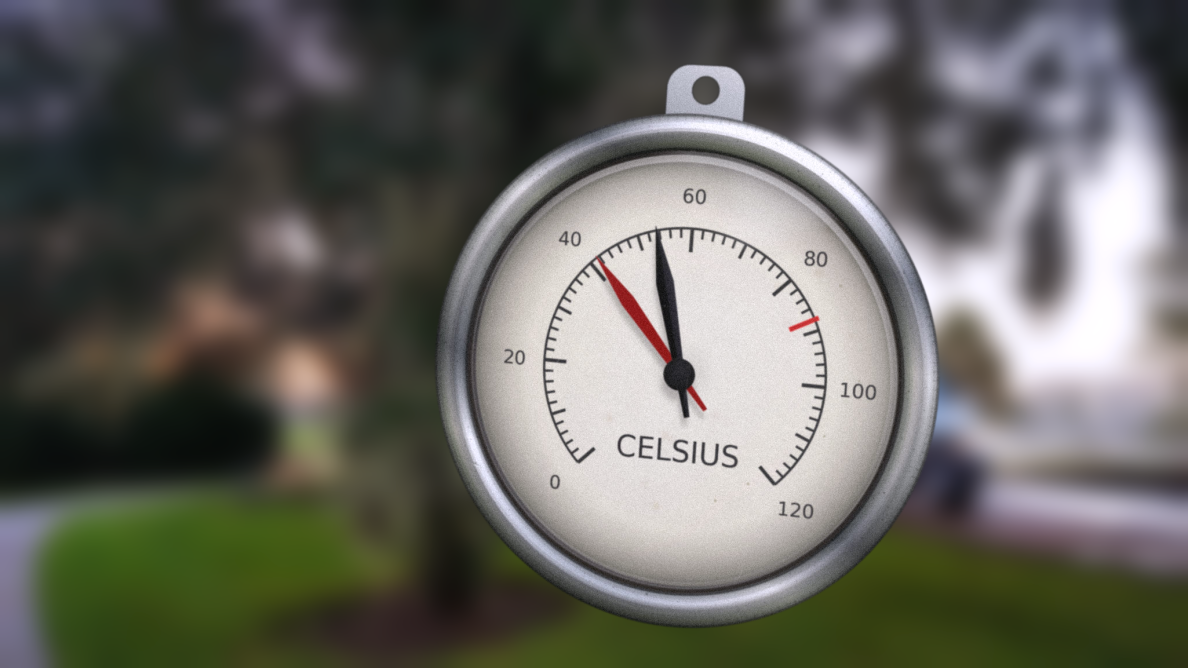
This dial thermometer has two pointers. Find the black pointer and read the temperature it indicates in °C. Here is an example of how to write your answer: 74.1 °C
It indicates 54 °C
